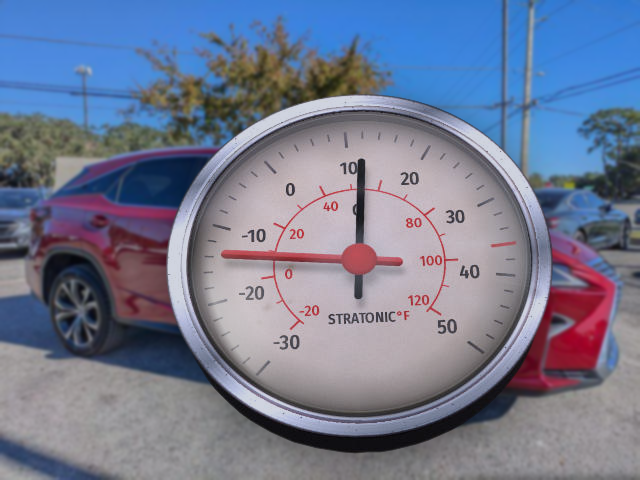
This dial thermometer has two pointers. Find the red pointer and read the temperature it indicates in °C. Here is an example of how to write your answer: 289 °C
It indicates -14 °C
